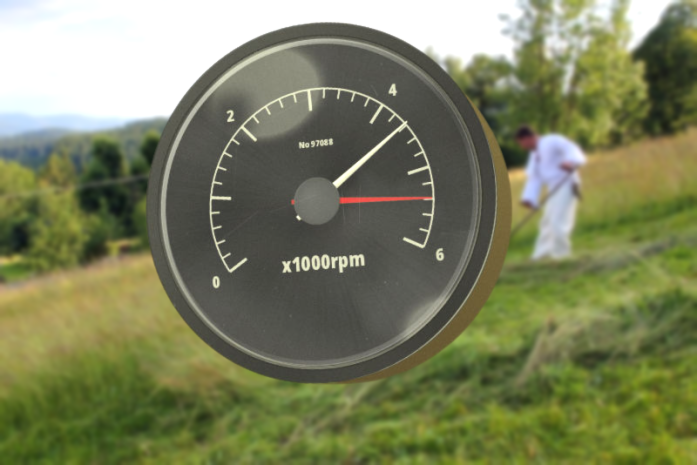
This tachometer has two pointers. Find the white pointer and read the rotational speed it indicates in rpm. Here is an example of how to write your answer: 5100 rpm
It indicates 4400 rpm
